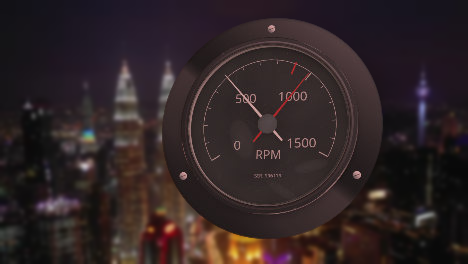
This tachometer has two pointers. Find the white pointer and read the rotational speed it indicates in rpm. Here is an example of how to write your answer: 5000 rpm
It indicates 500 rpm
